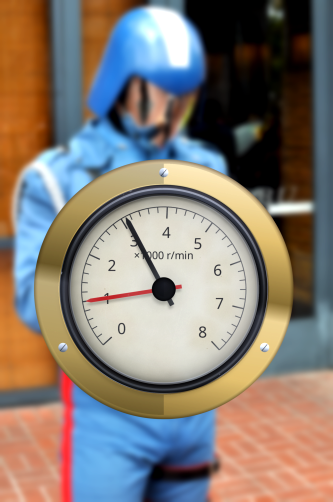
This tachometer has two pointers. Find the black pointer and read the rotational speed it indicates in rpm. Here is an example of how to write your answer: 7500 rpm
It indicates 3100 rpm
